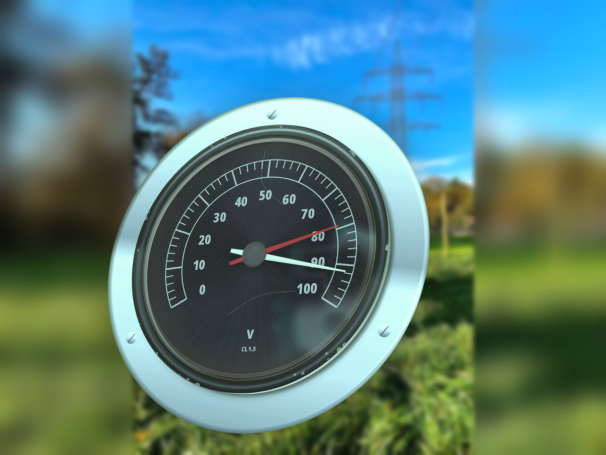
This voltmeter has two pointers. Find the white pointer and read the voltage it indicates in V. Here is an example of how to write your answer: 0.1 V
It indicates 92 V
